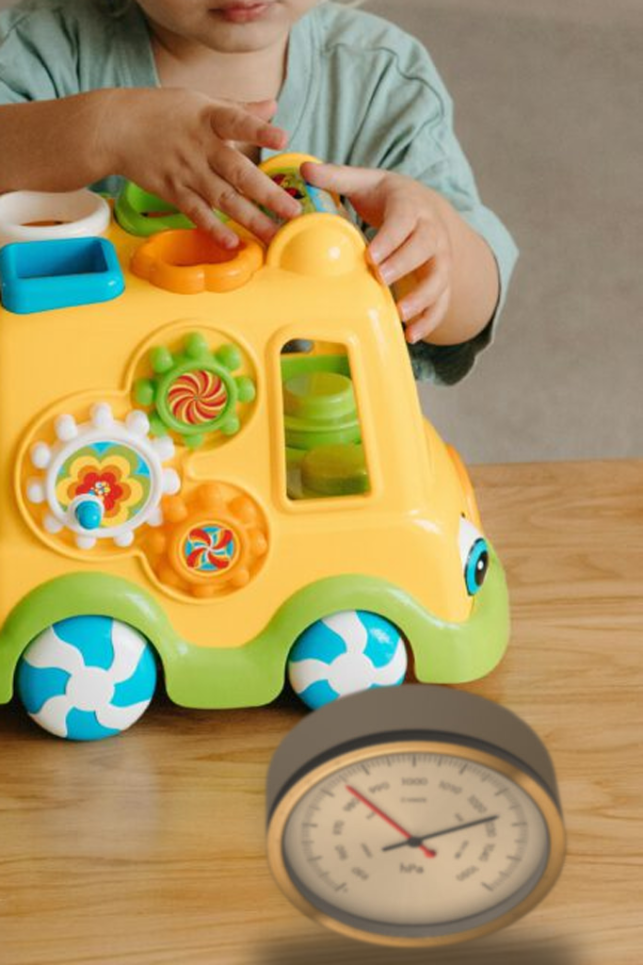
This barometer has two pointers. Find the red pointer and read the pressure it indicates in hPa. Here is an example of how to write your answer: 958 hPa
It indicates 985 hPa
